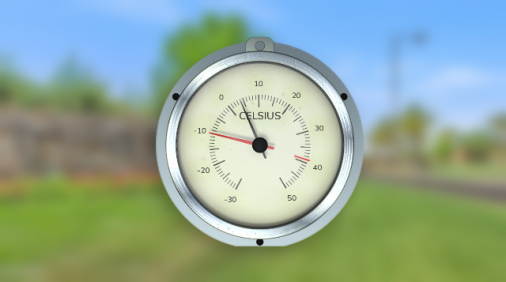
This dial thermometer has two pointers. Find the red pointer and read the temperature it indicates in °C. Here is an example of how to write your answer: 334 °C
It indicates -10 °C
